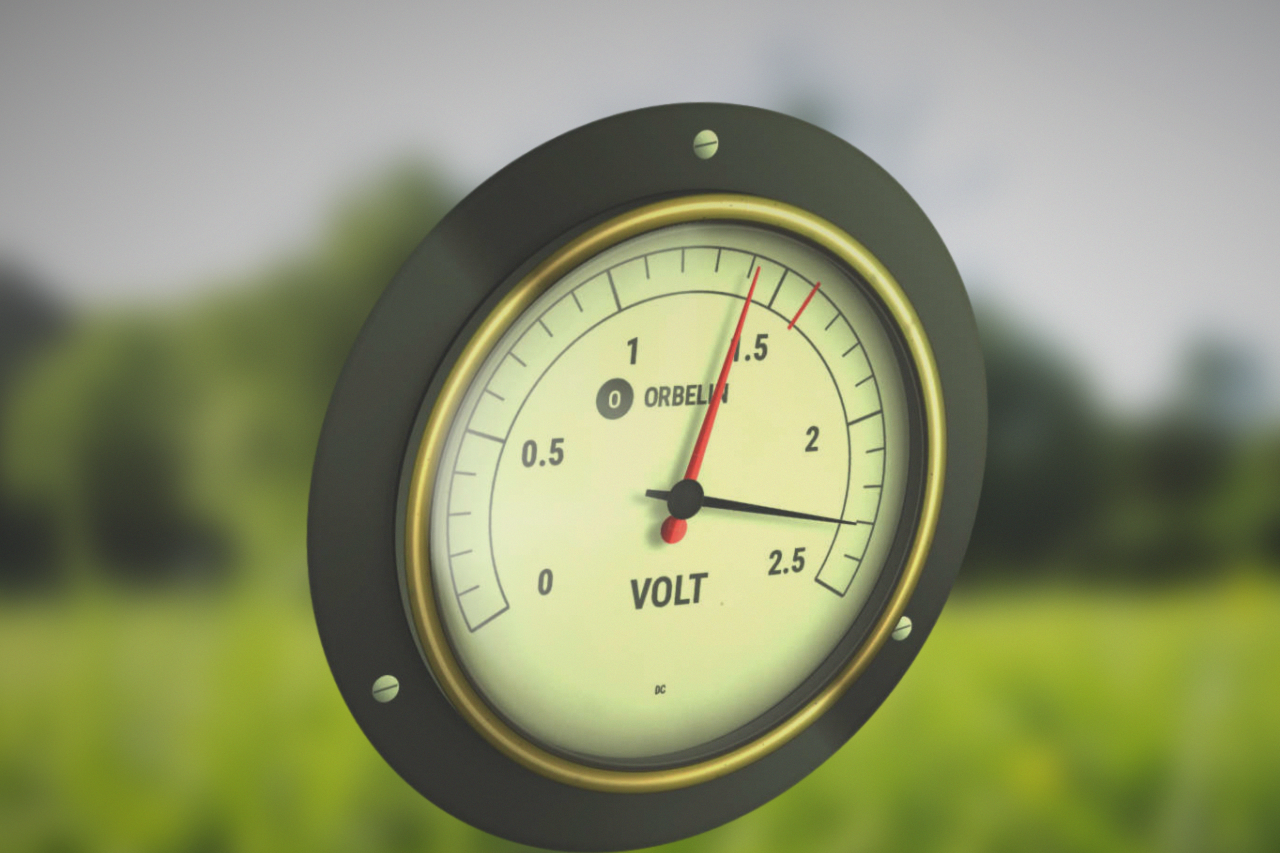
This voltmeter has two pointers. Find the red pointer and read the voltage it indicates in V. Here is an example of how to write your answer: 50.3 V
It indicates 1.4 V
